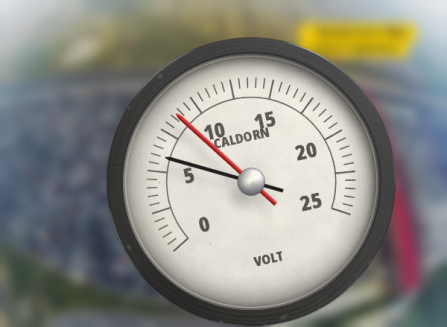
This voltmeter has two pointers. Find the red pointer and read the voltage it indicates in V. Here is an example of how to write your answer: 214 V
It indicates 8.75 V
